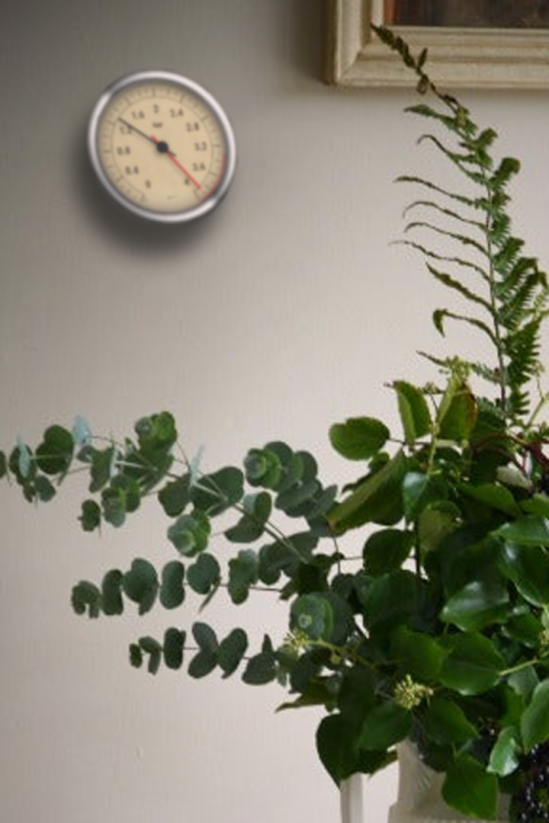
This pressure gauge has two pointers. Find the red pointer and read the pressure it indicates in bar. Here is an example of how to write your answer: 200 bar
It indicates 3.9 bar
